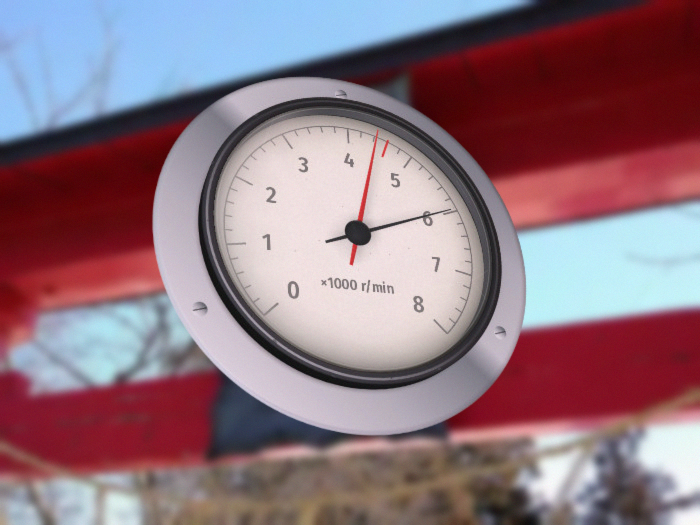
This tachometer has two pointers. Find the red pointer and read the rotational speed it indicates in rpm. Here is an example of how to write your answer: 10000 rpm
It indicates 4400 rpm
